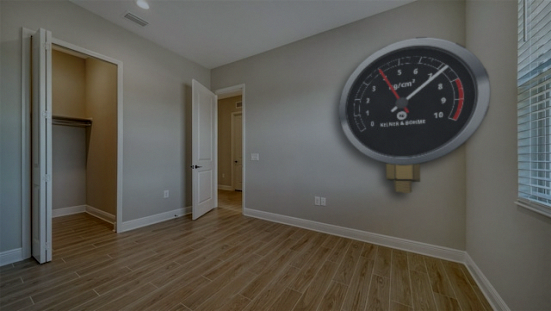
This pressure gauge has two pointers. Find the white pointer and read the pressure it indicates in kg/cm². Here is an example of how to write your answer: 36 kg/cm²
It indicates 7.25 kg/cm²
